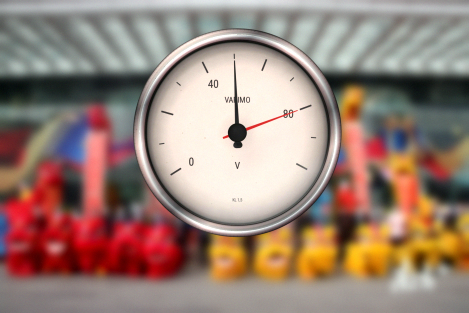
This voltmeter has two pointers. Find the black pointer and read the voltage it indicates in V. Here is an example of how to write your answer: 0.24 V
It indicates 50 V
